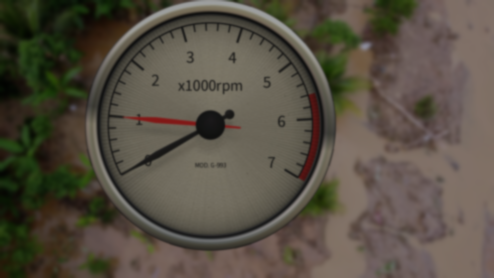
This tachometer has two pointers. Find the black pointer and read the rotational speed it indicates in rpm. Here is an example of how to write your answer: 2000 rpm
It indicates 0 rpm
